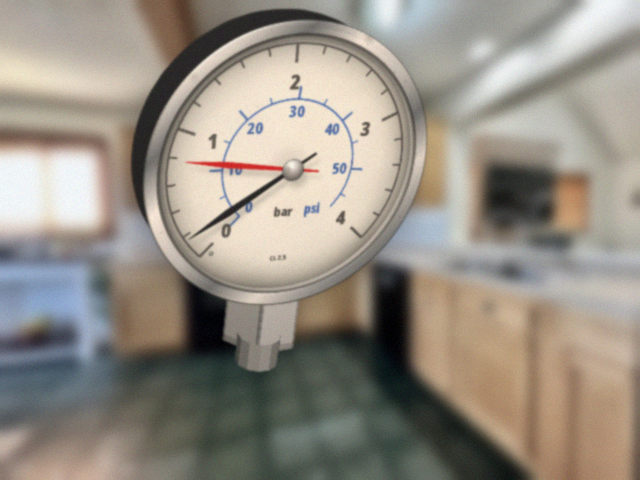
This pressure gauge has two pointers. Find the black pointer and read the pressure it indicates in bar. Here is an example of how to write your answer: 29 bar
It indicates 0.2 bar
